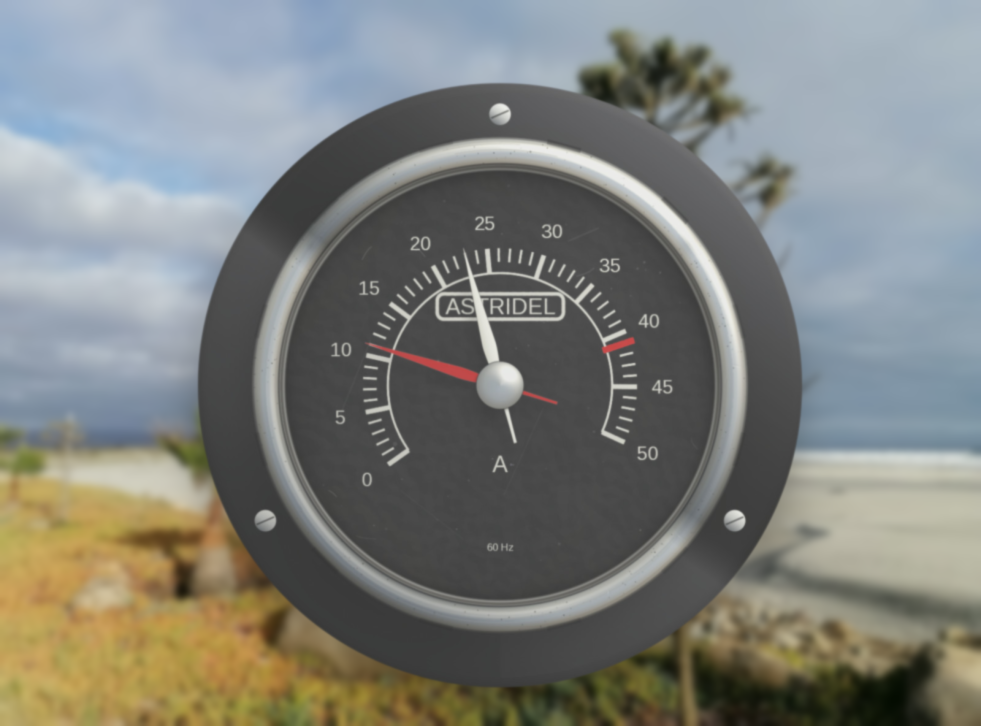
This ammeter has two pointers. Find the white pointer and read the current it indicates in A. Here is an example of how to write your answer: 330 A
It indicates 23 A
